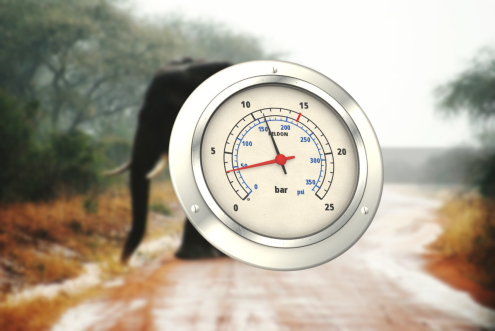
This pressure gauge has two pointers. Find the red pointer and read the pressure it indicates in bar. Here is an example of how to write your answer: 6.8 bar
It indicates 3 bar
